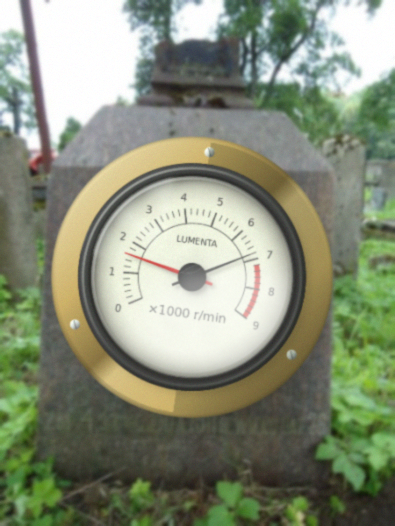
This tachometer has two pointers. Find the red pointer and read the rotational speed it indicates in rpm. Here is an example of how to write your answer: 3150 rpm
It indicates 1600 rpm
